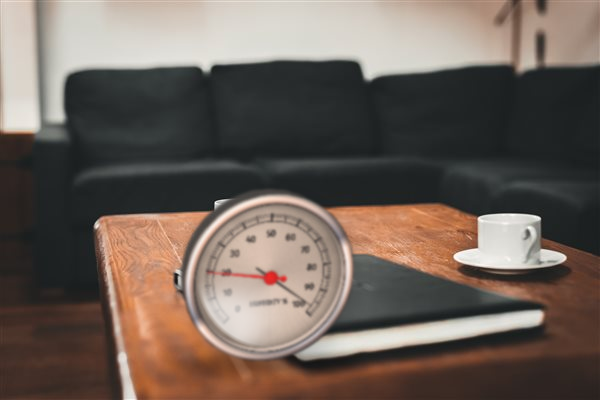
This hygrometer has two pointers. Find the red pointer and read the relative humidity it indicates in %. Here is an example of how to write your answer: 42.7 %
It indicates 20 %
